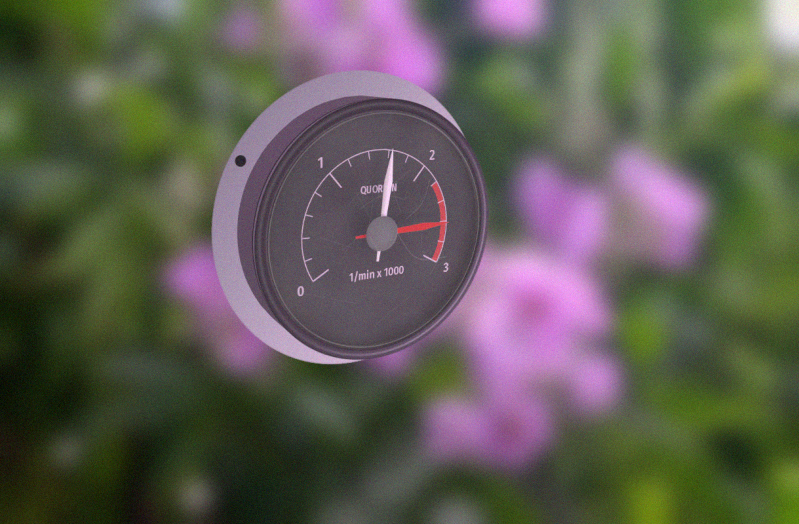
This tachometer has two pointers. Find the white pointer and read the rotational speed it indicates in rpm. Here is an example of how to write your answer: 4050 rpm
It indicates 1600 rpm
